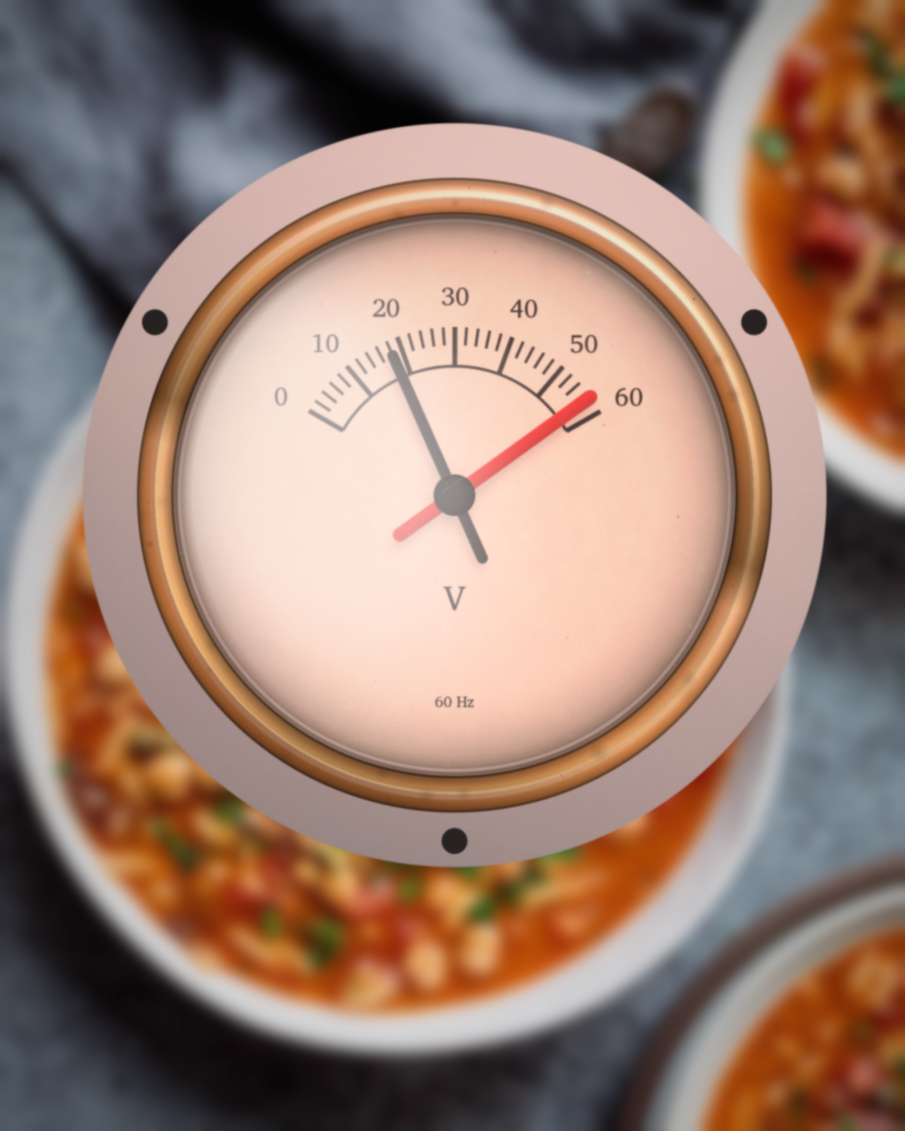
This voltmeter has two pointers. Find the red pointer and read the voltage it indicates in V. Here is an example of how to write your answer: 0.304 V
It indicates 57 V
